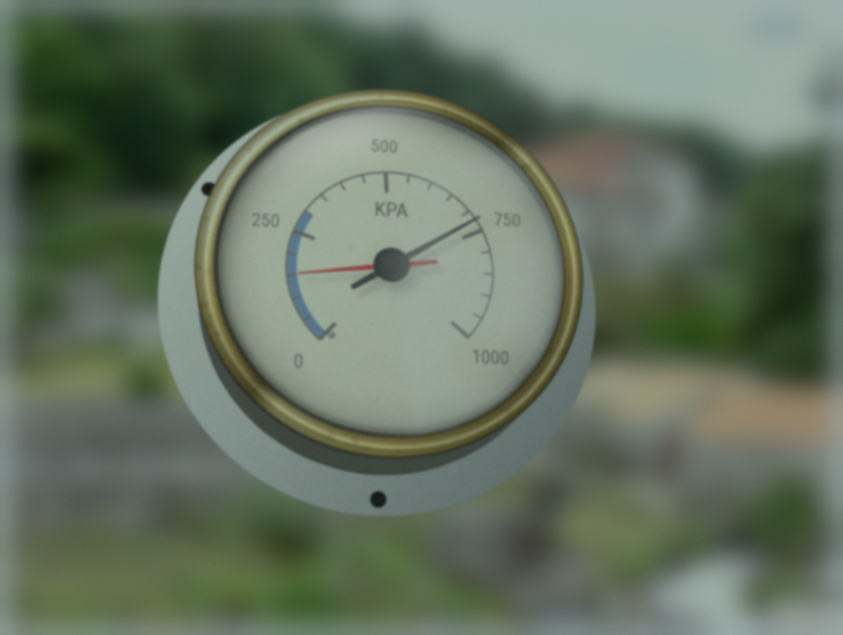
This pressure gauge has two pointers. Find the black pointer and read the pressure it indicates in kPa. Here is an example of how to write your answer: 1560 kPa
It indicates 725 kPa
